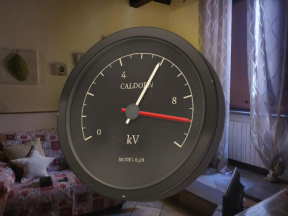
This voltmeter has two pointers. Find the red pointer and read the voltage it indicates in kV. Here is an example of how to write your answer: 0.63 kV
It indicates 9 kV
